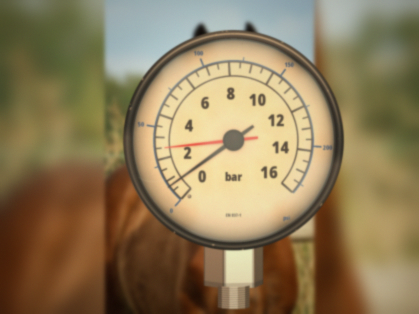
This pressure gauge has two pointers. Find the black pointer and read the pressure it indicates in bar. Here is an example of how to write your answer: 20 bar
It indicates 0.75 bar
